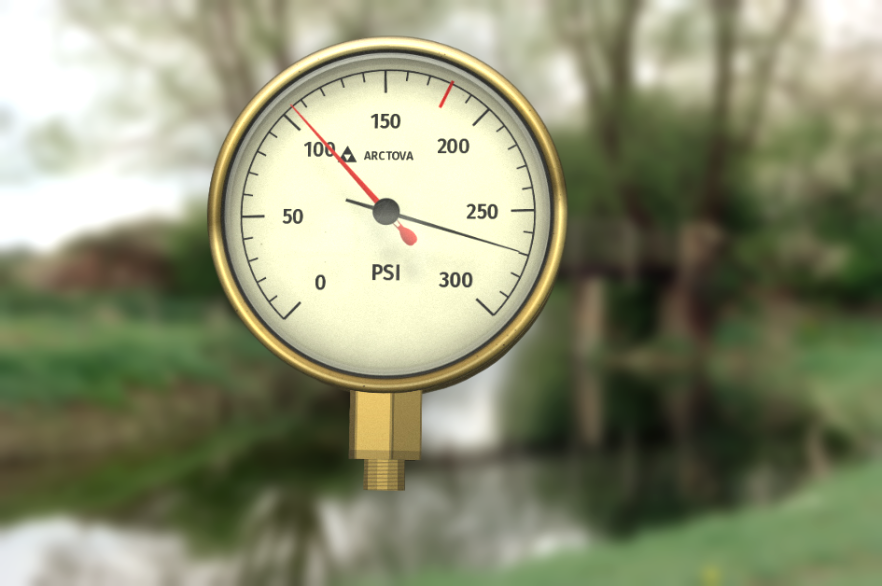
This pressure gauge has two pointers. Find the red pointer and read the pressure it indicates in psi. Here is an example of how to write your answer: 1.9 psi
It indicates 105 psi
